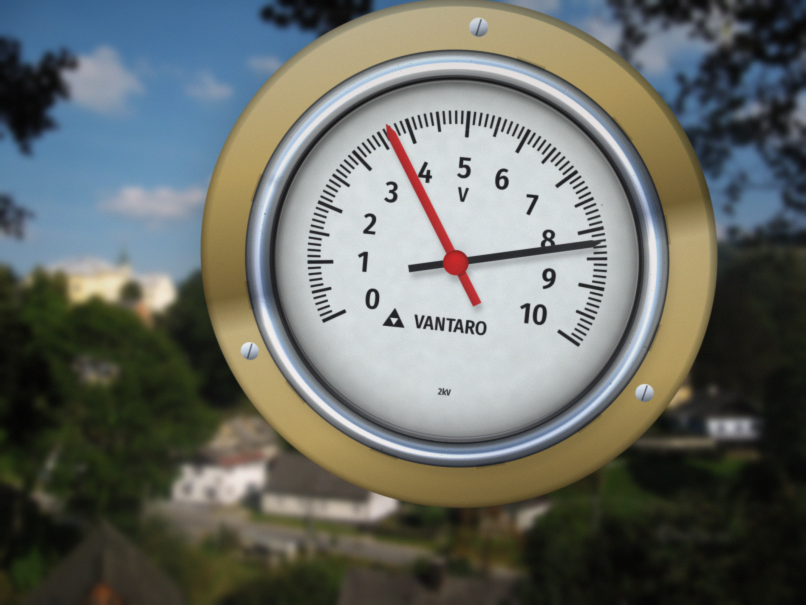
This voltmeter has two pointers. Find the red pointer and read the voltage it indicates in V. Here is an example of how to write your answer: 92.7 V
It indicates 3.7 V
